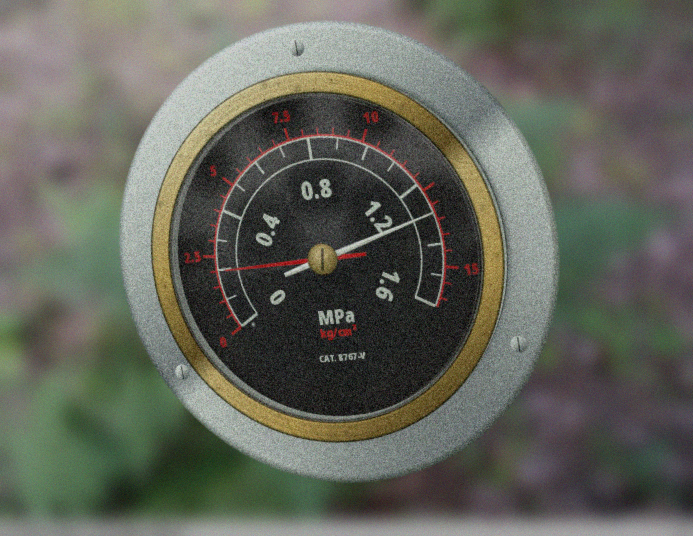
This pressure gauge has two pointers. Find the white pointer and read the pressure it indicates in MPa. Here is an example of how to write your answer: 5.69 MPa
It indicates 1.3 MPa
